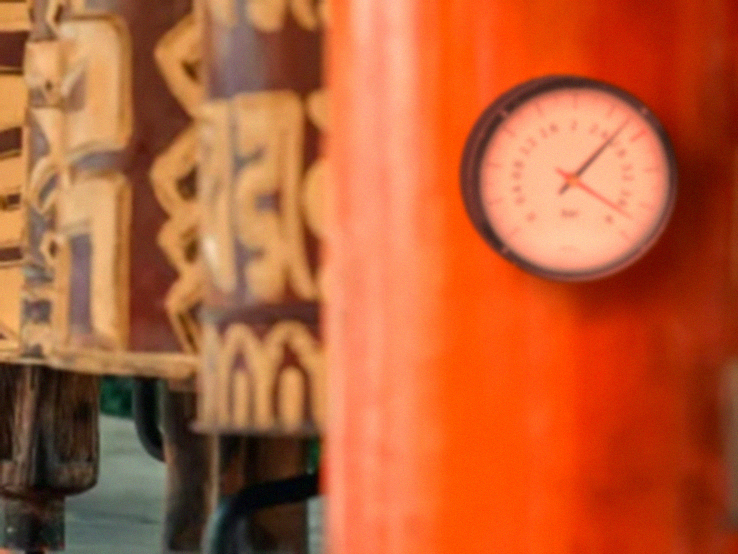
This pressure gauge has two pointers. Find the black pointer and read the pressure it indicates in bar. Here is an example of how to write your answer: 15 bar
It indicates 2.6 bar
